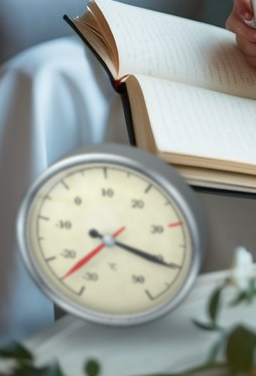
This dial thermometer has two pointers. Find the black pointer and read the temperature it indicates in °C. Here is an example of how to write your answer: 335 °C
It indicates 40 °C
